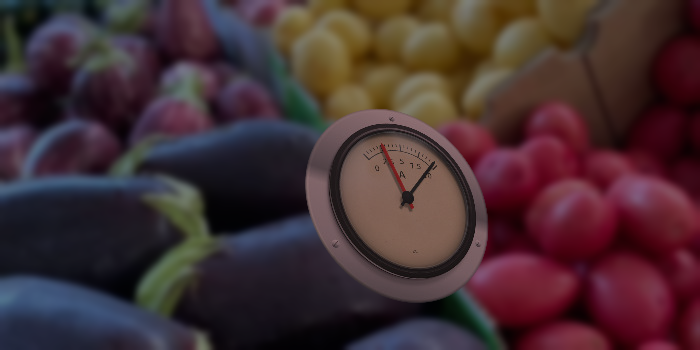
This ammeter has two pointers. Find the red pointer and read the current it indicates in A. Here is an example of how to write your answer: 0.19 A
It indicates 2.5 A
